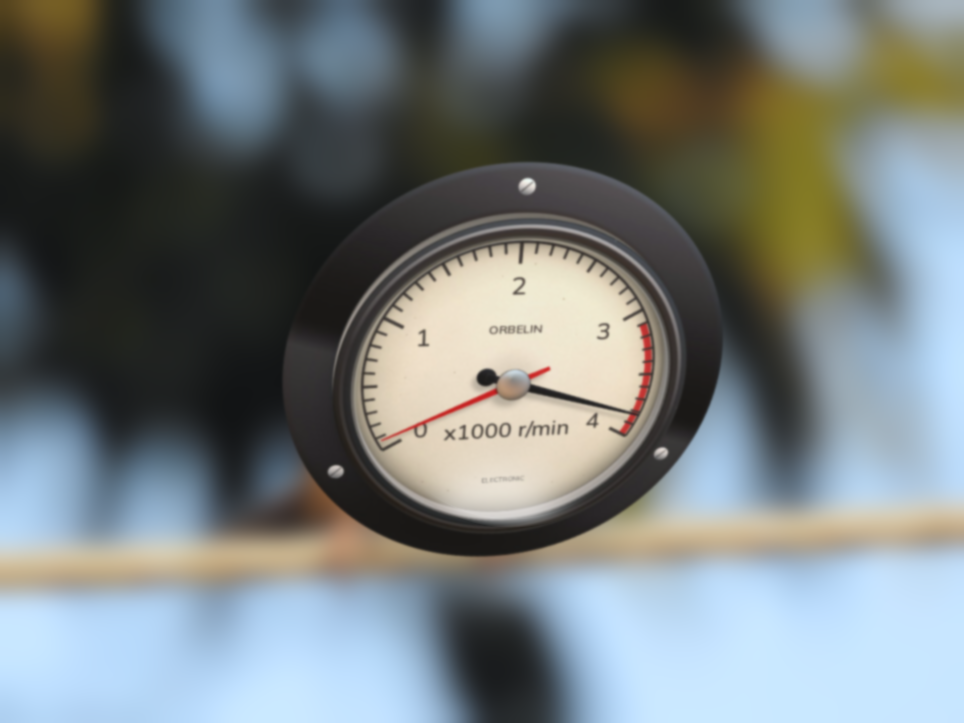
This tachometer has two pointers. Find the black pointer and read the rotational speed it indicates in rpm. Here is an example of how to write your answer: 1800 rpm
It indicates 3800 rpm
